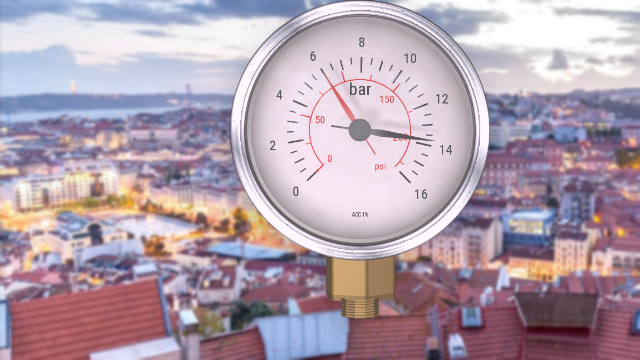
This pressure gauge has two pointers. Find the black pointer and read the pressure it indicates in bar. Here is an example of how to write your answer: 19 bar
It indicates 13.75 bar
